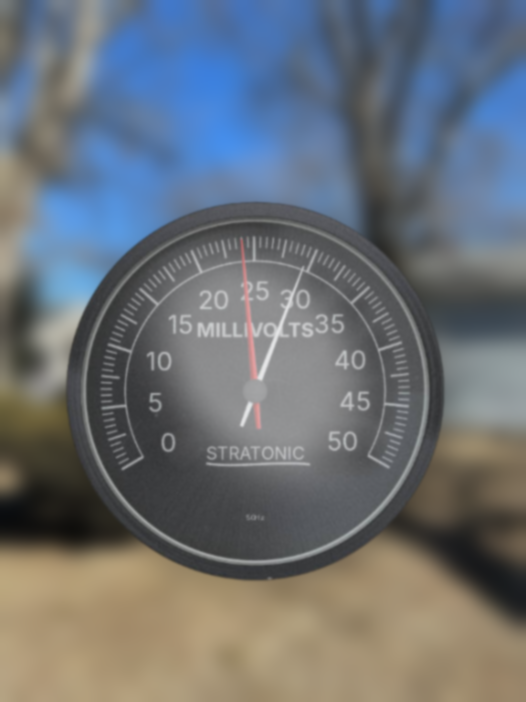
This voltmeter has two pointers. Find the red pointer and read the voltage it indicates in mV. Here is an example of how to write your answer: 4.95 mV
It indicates 24 mV
